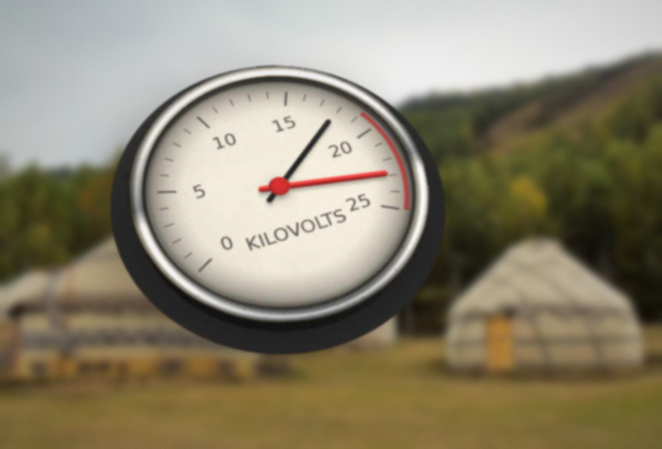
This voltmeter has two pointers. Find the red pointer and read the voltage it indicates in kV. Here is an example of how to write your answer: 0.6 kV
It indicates 23 kV
